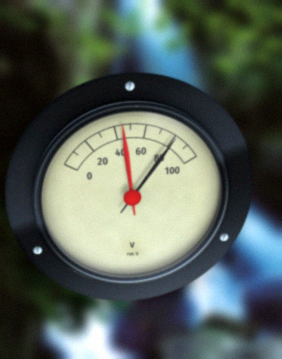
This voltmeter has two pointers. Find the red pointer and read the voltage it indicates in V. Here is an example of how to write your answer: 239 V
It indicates 45 V
